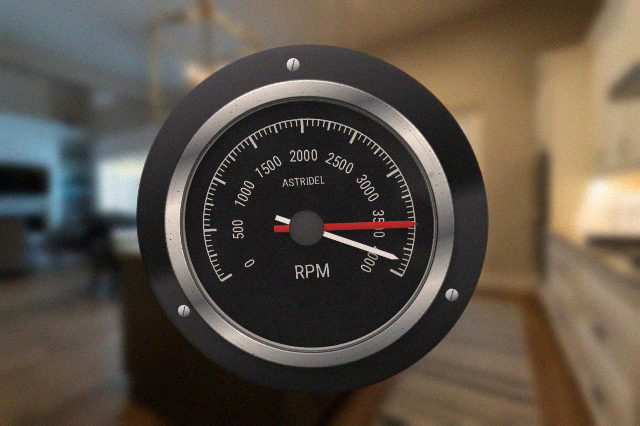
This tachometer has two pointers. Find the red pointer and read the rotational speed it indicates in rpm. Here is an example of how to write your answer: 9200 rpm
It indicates 3500 rpm
